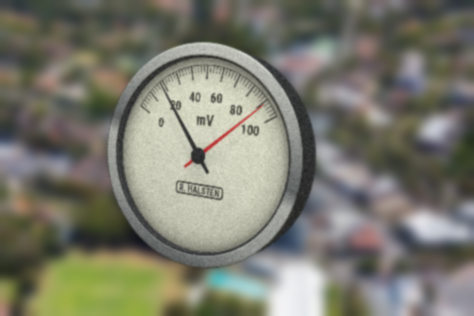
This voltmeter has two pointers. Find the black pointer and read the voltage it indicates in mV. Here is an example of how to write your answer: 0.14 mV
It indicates 20 mV
